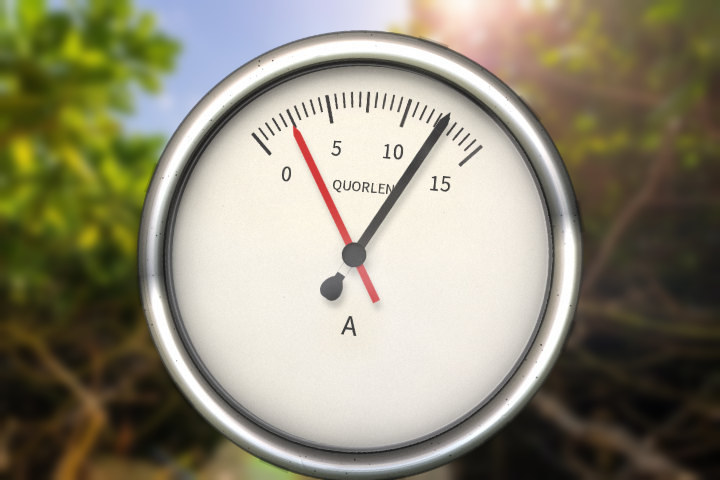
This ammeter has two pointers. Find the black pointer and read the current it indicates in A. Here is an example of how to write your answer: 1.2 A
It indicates 12.5 A
